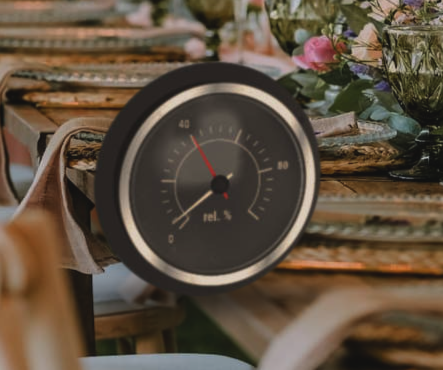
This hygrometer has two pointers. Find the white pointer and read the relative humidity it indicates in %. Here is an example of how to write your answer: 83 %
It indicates 4 %
